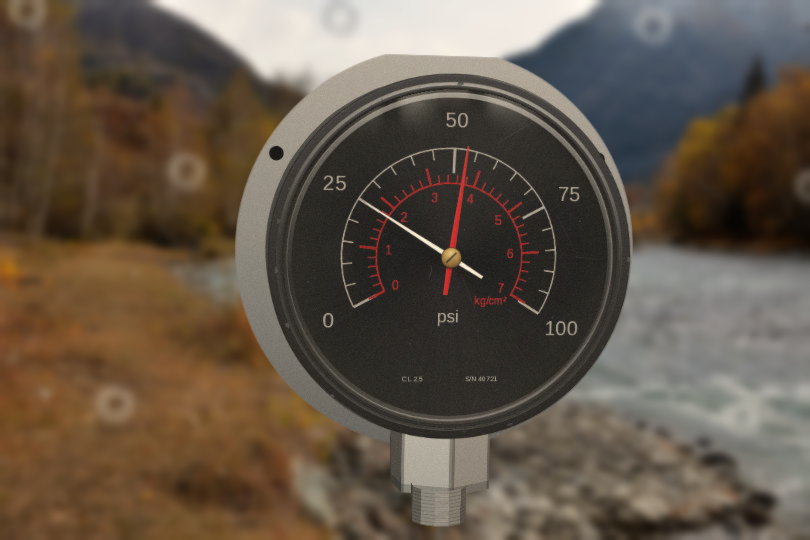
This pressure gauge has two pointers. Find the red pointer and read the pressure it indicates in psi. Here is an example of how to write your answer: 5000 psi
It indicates 52.5 psi
